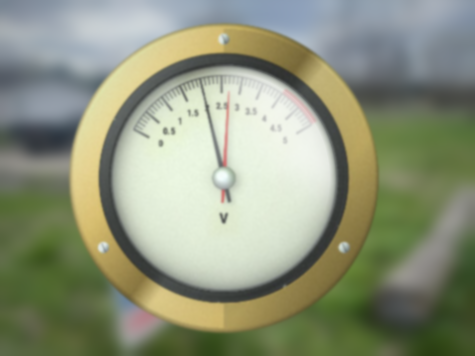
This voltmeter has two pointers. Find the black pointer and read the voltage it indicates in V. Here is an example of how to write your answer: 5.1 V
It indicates 2 V
